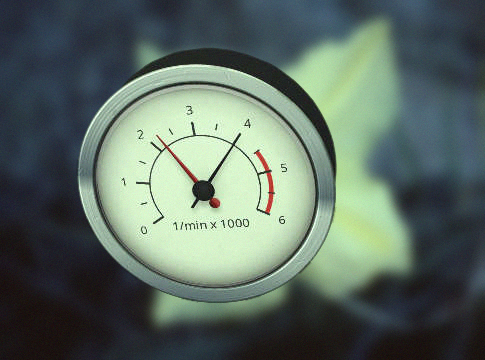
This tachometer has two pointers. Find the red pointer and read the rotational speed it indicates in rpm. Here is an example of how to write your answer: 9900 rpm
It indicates 2250 rpm
